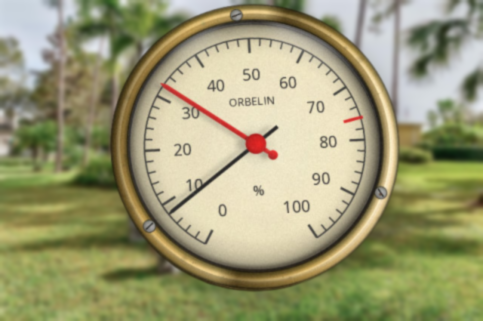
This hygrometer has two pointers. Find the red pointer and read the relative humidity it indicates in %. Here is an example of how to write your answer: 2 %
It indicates 32 %
